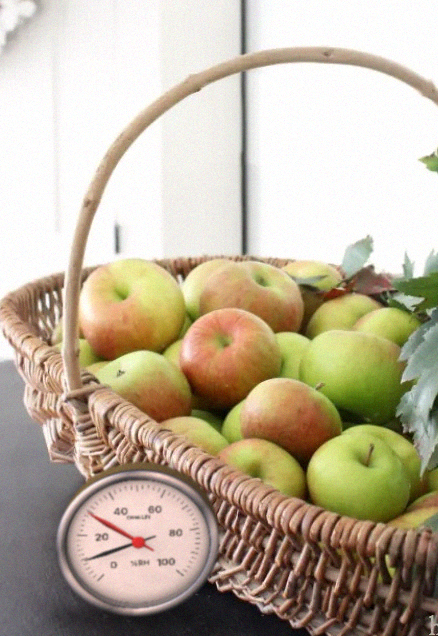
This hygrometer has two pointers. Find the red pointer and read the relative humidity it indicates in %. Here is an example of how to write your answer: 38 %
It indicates 30 %
